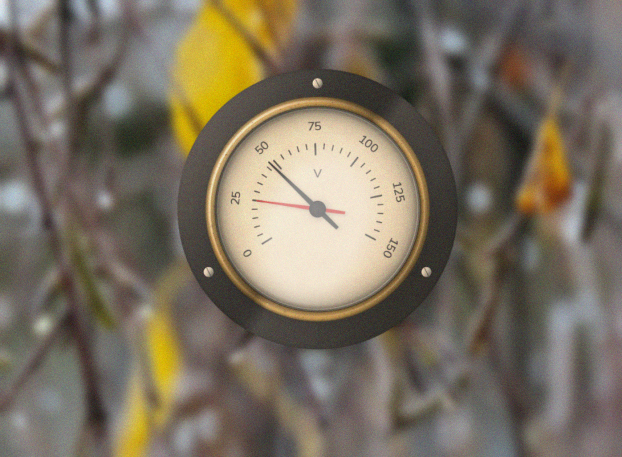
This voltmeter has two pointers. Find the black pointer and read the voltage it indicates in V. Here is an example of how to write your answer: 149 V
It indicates 47.5 V
